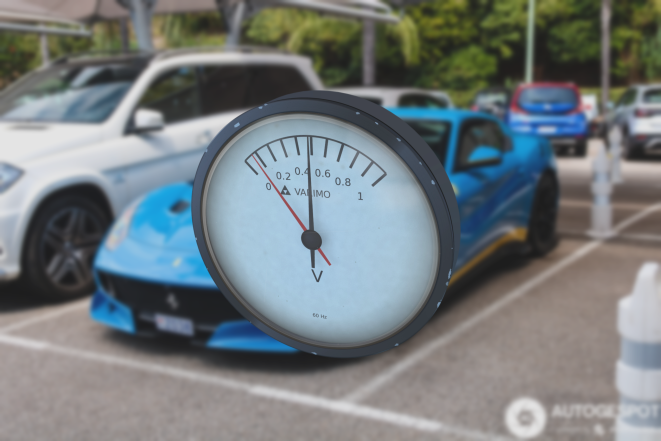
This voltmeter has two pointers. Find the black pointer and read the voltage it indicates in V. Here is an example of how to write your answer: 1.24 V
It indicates 0.5 V
